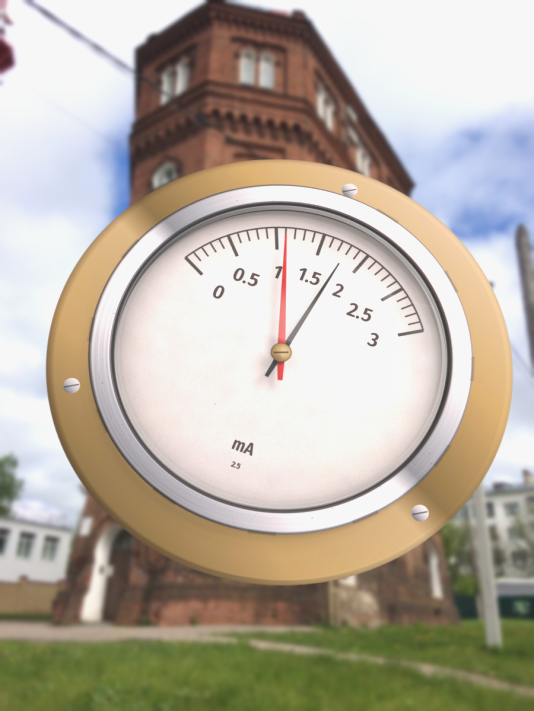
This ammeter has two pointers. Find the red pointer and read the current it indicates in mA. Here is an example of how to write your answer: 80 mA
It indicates 1.1 mA
